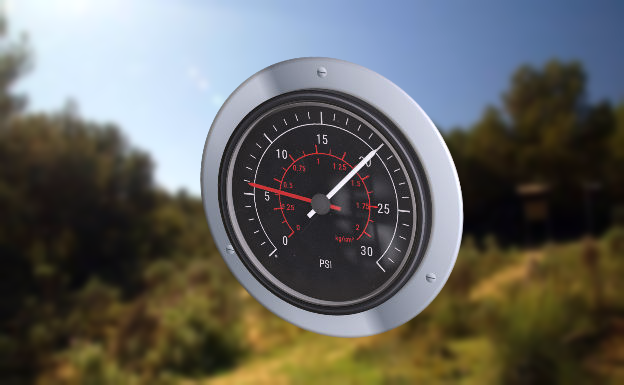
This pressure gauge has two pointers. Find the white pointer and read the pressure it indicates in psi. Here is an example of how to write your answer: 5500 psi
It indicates 20 psi
